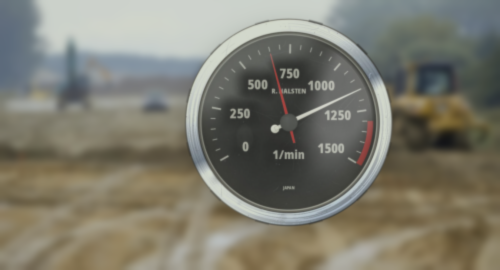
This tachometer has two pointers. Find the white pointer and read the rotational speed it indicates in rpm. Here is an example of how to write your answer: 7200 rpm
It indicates 1150 rpm
